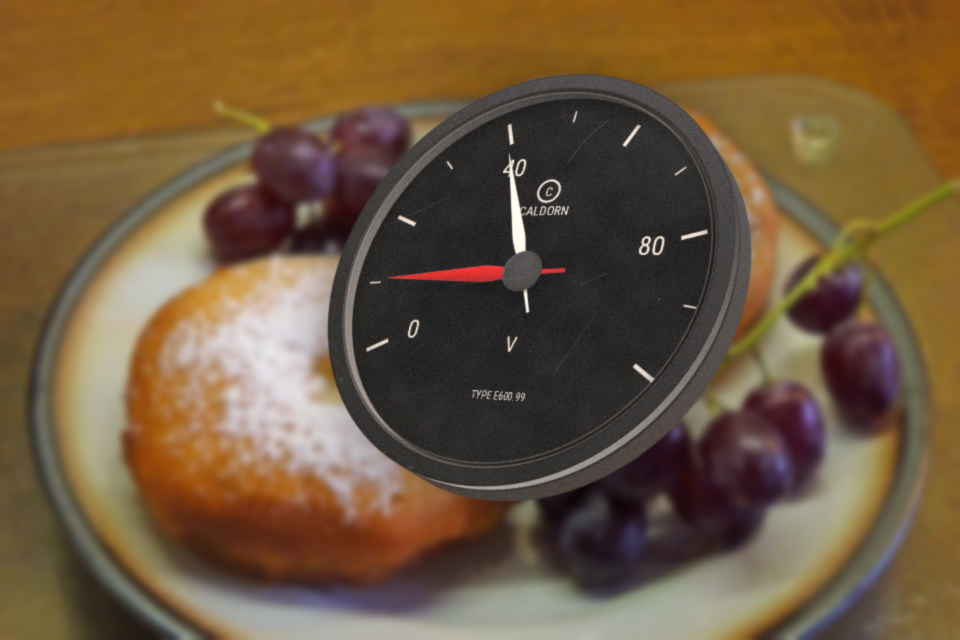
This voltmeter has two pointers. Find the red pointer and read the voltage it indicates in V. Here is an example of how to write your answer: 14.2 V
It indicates 10 V
